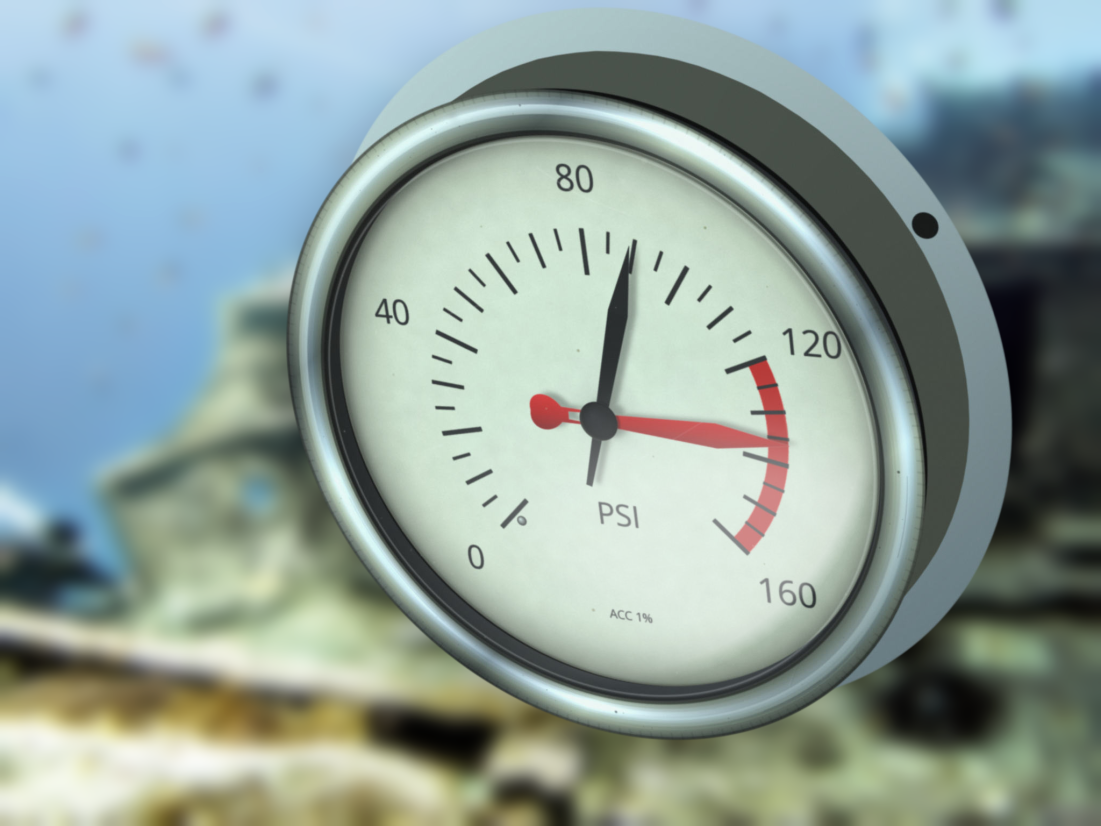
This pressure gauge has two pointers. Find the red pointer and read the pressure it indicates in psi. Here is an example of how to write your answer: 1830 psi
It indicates 135 psi
